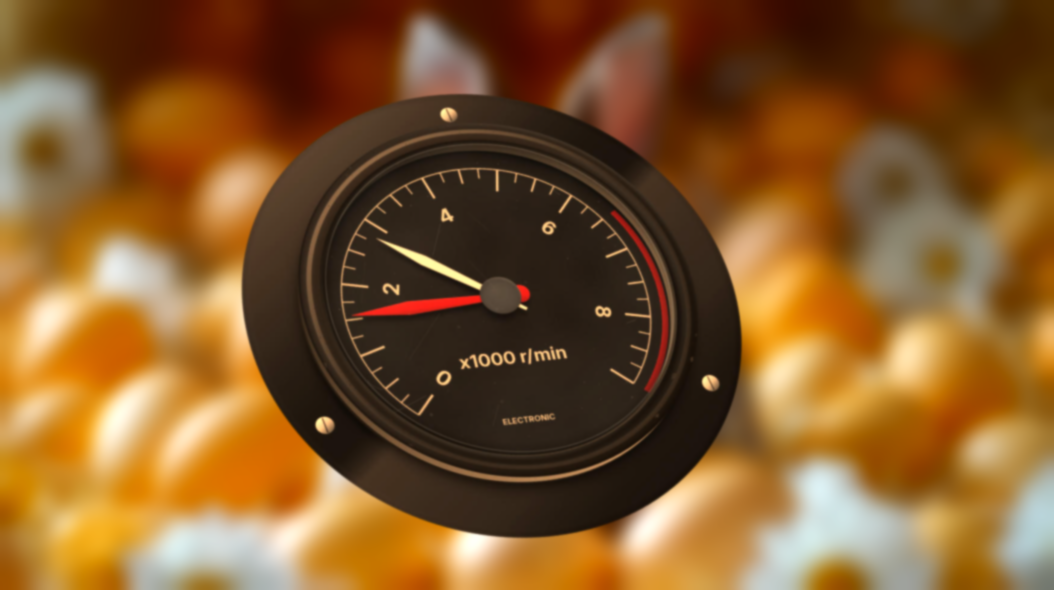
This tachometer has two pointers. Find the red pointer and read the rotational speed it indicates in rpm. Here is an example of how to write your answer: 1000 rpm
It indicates 1500 rpm
